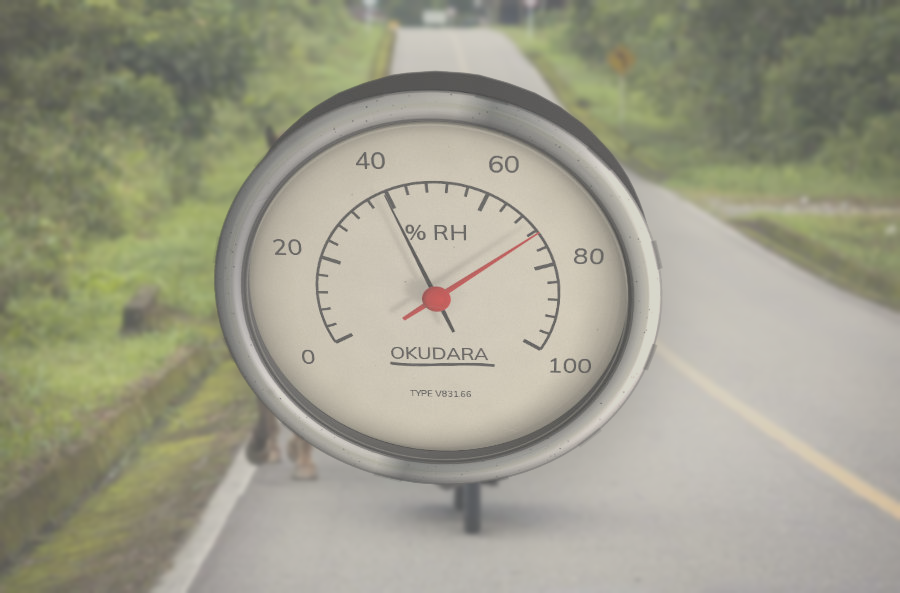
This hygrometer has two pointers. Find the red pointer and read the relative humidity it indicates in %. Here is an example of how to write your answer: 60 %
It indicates 72 %
